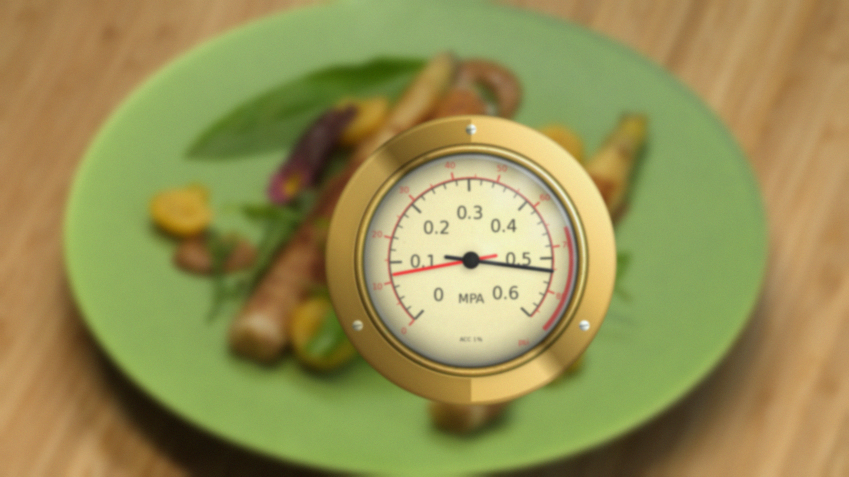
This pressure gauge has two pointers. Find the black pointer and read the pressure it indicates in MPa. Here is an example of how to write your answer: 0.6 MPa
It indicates 0.52 MPa
